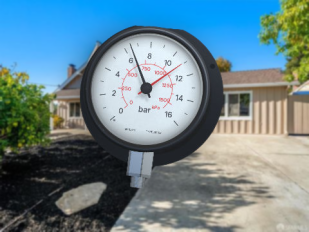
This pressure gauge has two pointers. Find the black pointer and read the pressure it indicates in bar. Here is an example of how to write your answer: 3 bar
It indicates 6.5 bar
